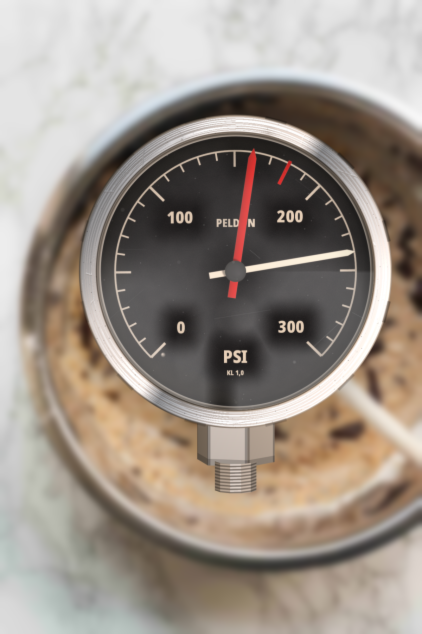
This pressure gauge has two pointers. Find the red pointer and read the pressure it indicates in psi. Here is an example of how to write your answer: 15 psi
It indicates 160 psi
